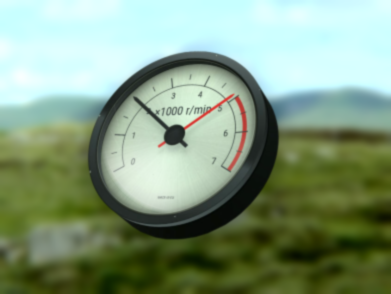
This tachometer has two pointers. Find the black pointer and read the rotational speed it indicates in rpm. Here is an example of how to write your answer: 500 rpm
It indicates 2000 rpm
